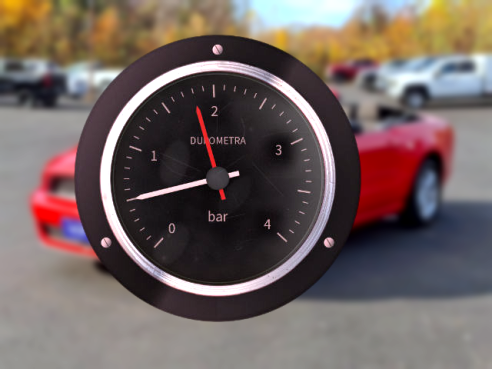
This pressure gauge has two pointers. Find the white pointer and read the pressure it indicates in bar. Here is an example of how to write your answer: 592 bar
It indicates 0.5 bar
